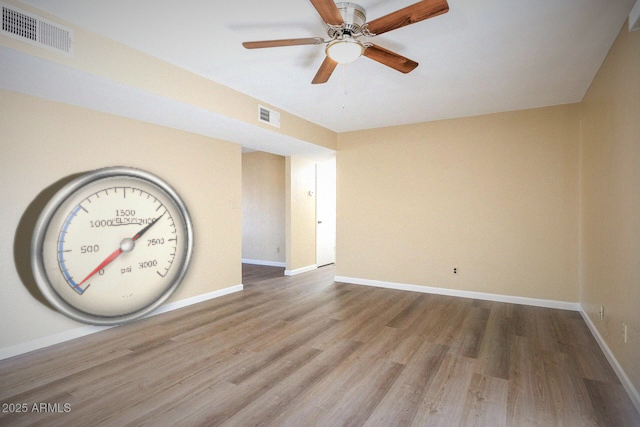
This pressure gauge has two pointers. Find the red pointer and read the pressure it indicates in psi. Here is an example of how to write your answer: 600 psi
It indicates 100 psi
